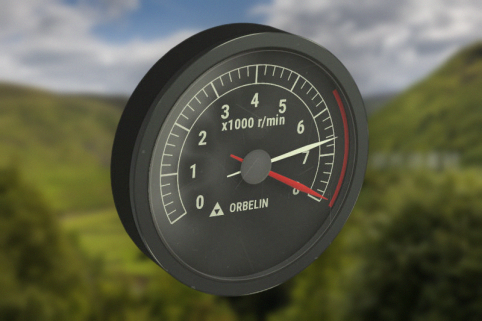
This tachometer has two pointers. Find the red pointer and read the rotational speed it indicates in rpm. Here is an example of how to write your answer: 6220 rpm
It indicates 7900 rpm
